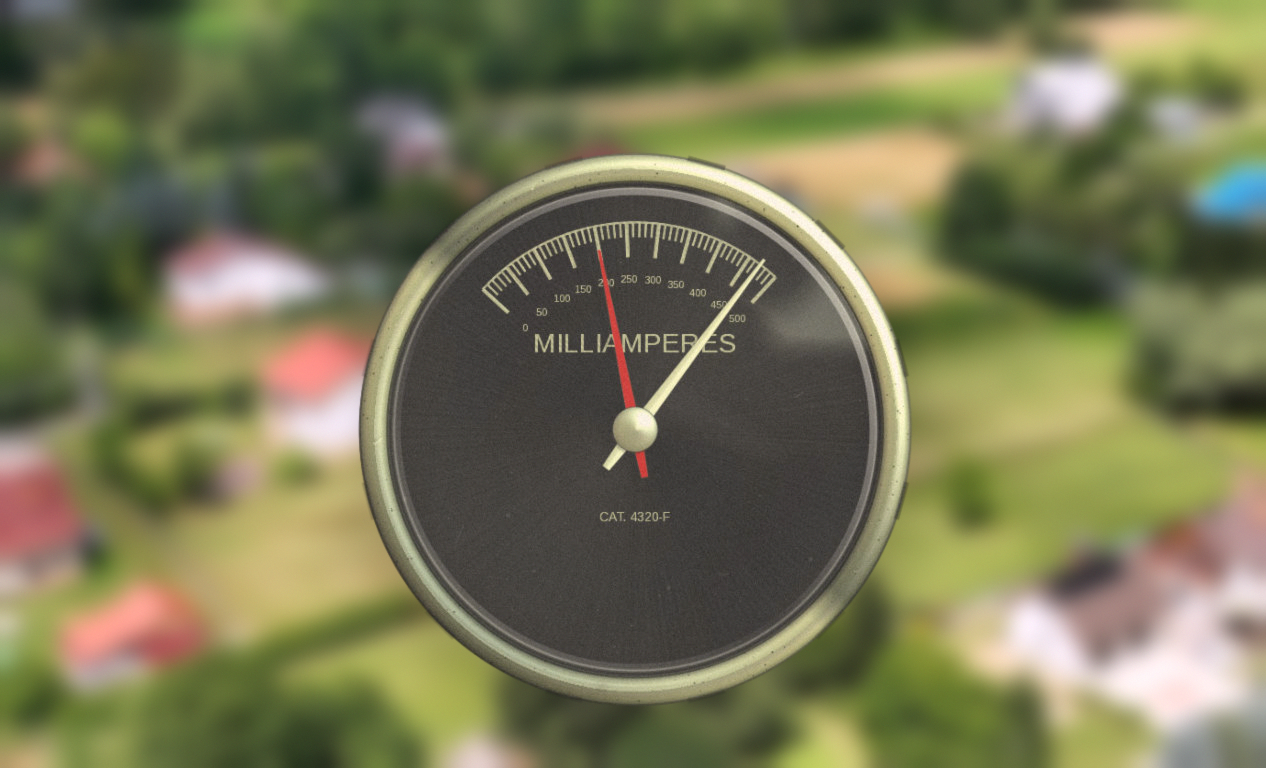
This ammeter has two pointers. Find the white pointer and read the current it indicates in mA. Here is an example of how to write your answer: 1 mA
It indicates 470 mA
